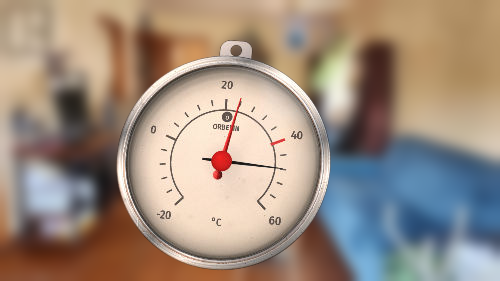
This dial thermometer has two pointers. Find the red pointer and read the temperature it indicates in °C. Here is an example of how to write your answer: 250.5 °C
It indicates 24 °C
